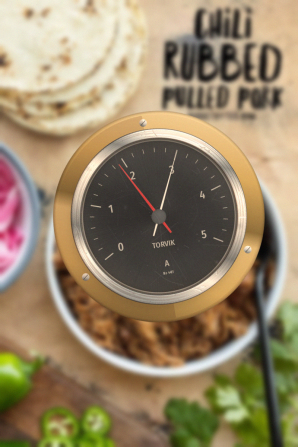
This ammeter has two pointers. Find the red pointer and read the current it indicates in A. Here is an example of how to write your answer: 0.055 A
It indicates 1.9 A
